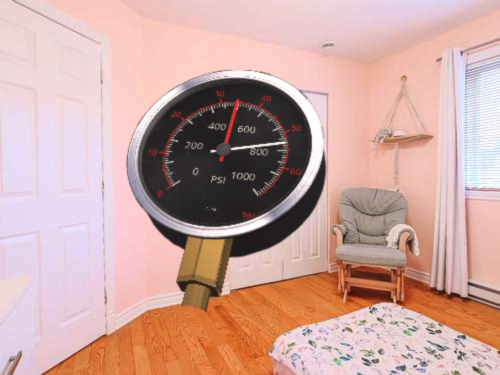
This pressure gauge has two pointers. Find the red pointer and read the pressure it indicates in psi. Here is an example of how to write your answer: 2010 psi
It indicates 500 psi
